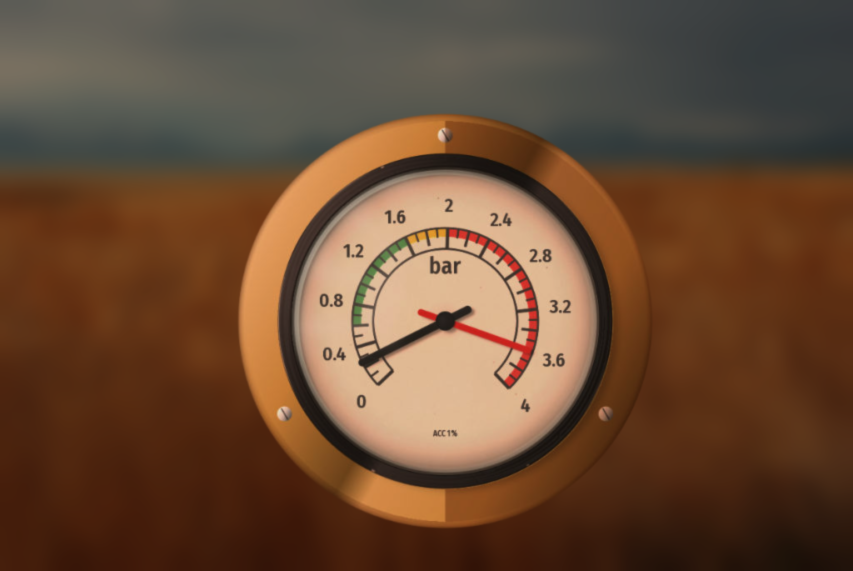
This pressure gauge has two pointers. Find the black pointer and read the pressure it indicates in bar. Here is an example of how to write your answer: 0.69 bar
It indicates 0.25 bar
